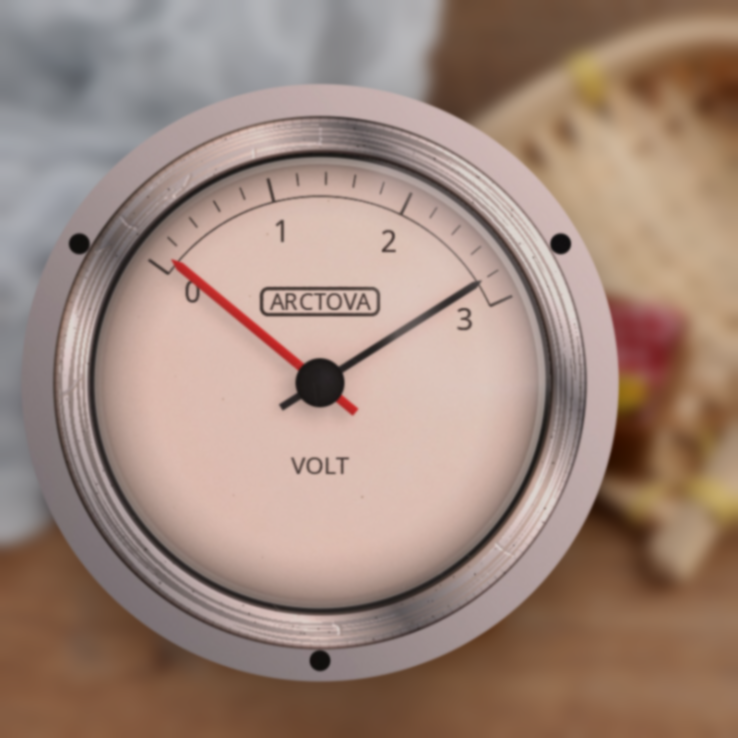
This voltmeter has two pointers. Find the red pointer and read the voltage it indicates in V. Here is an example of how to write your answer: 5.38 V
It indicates 0.1 V
